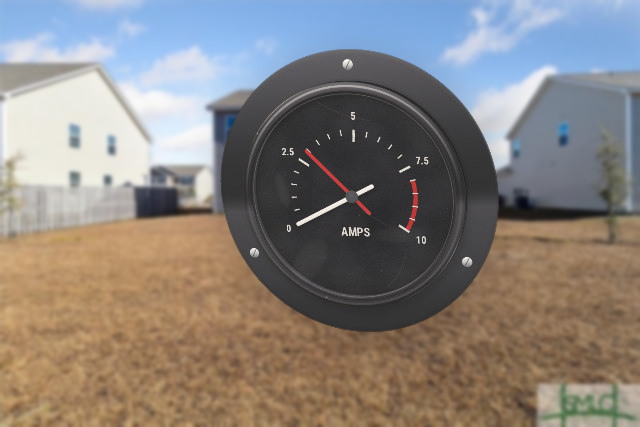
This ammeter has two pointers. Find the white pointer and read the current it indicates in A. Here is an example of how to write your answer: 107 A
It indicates 0 A
